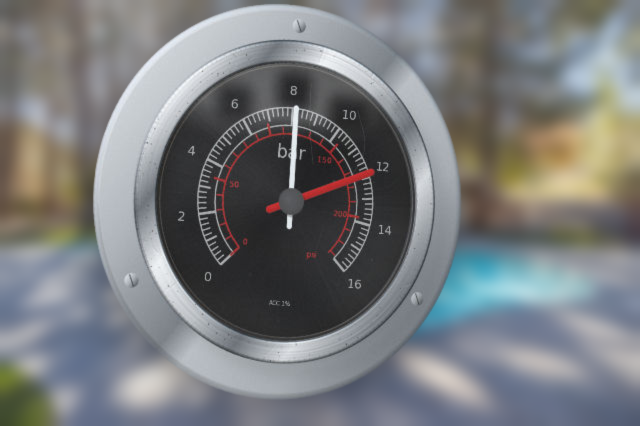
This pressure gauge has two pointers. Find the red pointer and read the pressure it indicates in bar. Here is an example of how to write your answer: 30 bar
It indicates 12 bar
